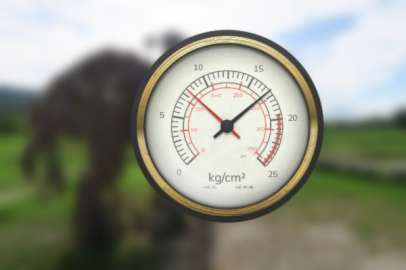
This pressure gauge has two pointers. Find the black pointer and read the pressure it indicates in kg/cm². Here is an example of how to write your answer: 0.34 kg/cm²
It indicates 17 kg/cm²
